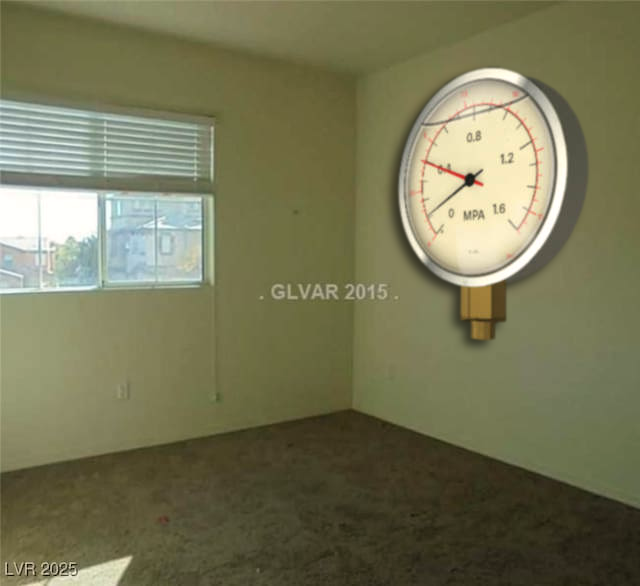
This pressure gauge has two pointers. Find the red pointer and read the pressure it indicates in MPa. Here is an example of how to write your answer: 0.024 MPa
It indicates 0.4 MPa
